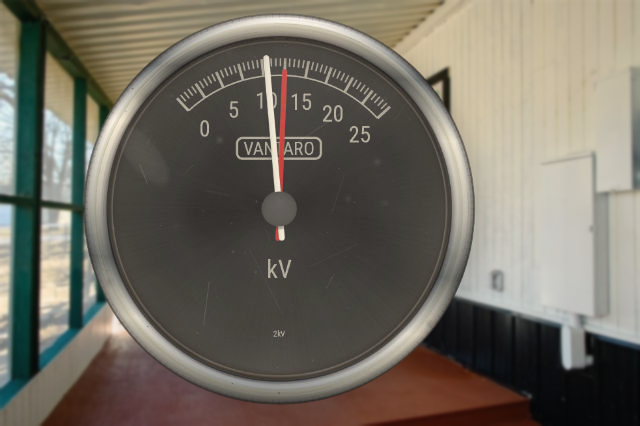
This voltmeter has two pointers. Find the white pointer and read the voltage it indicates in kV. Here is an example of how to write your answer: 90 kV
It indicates 10.5 kV
